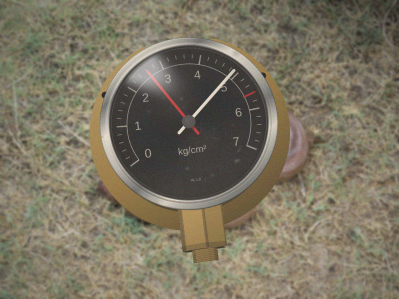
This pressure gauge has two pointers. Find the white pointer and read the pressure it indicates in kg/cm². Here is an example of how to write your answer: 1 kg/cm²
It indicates 4.9 kg/cm²
